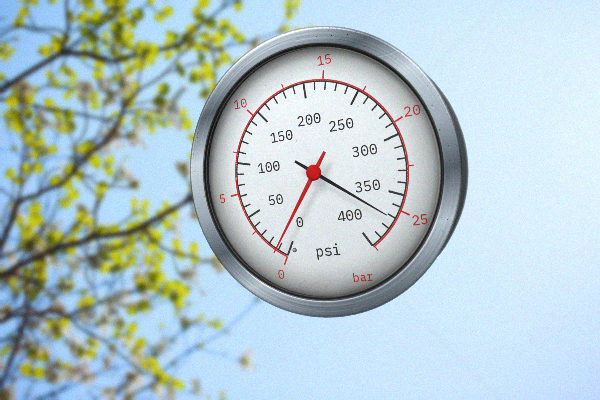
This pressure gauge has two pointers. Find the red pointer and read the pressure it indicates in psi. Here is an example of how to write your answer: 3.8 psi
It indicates 10 psi
